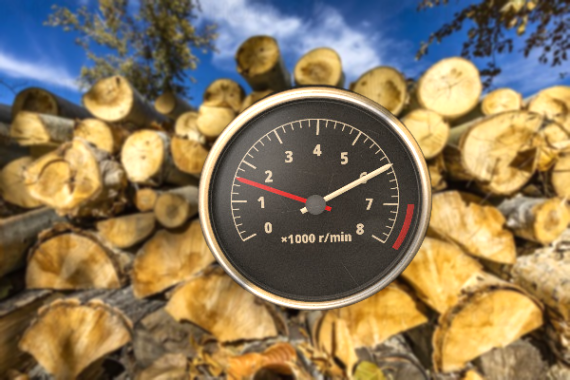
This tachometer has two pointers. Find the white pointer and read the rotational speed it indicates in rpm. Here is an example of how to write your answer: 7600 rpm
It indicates 6000 rpm
